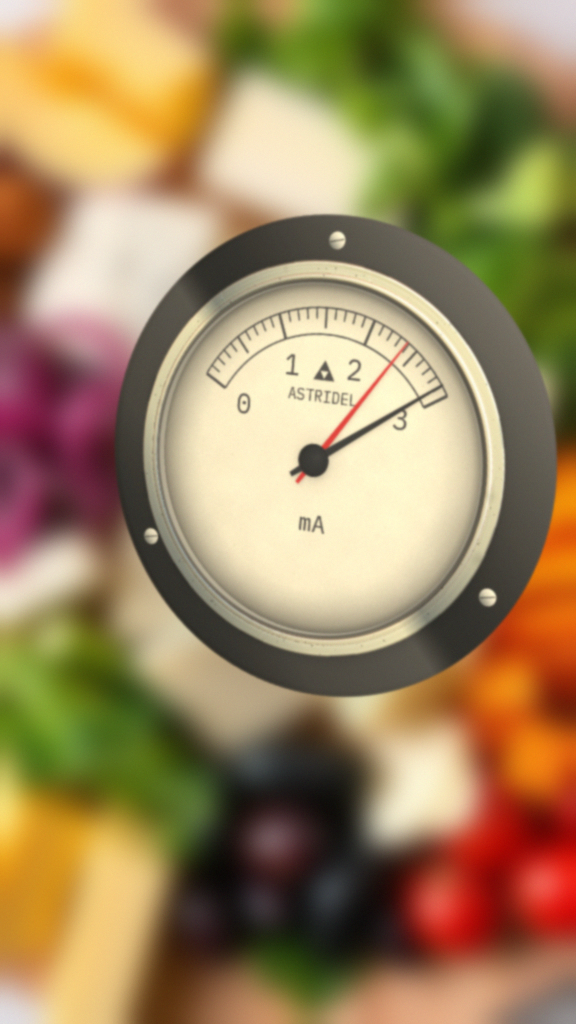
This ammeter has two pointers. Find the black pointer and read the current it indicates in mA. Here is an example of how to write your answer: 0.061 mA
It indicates 2.9 mA
